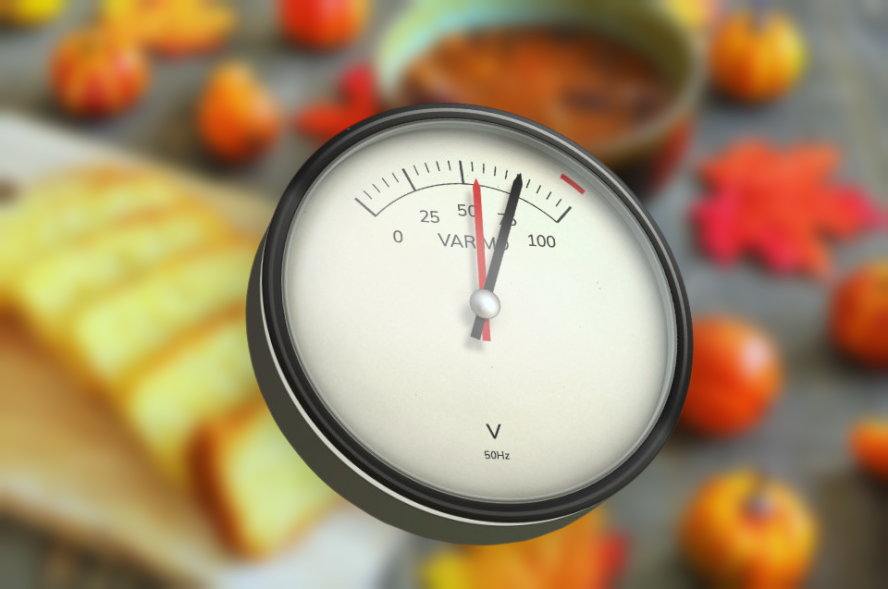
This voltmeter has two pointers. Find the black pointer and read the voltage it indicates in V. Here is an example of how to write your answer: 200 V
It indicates 75 V
